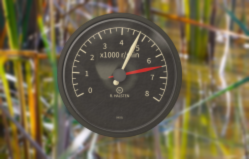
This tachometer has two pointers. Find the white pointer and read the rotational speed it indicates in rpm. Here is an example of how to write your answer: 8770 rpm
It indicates 4750 rpm
